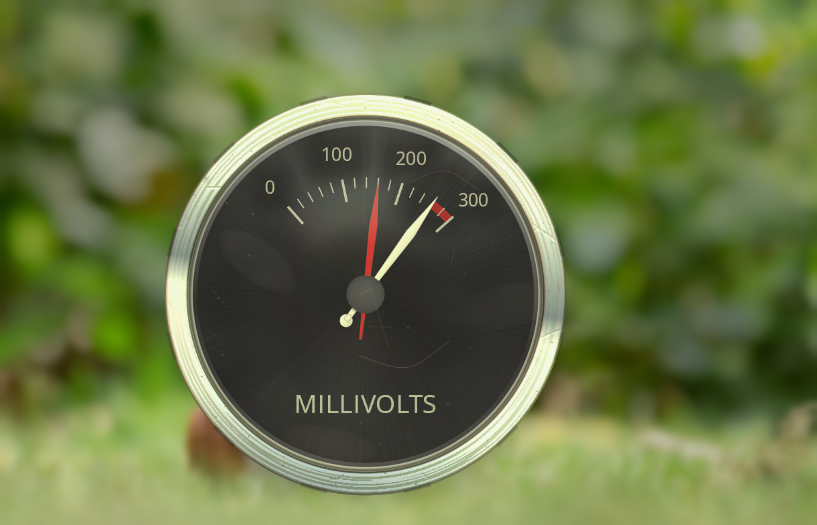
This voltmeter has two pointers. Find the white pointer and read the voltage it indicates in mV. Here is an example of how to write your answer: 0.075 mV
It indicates 260 mV
